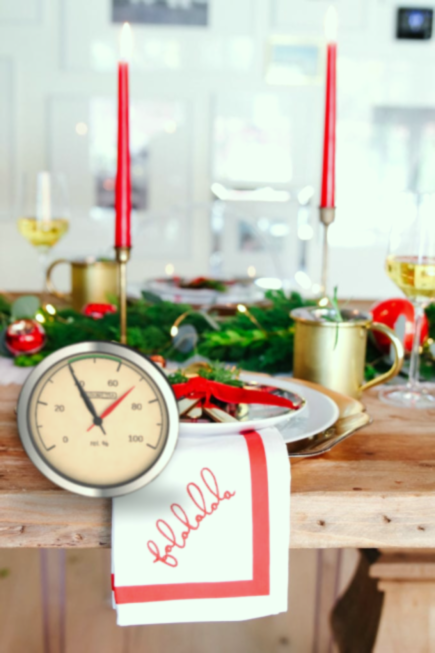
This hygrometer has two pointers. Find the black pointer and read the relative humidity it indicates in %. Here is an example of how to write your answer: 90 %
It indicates 40 %
